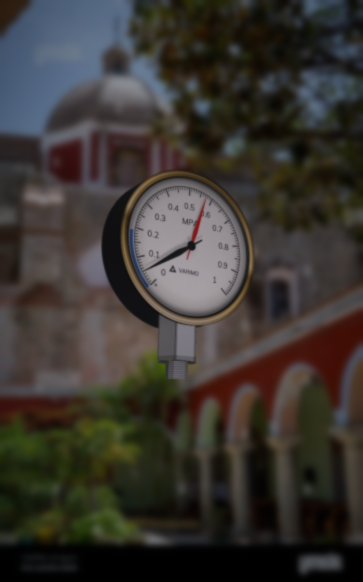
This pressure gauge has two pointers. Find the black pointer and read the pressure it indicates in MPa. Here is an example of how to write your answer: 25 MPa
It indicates 0.05 MPa
